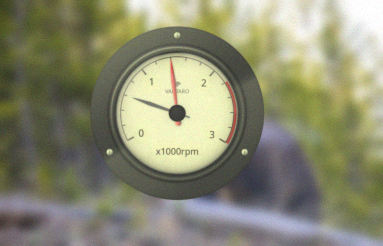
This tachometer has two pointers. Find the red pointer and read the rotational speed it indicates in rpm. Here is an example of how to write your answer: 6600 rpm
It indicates 1400 rpm
